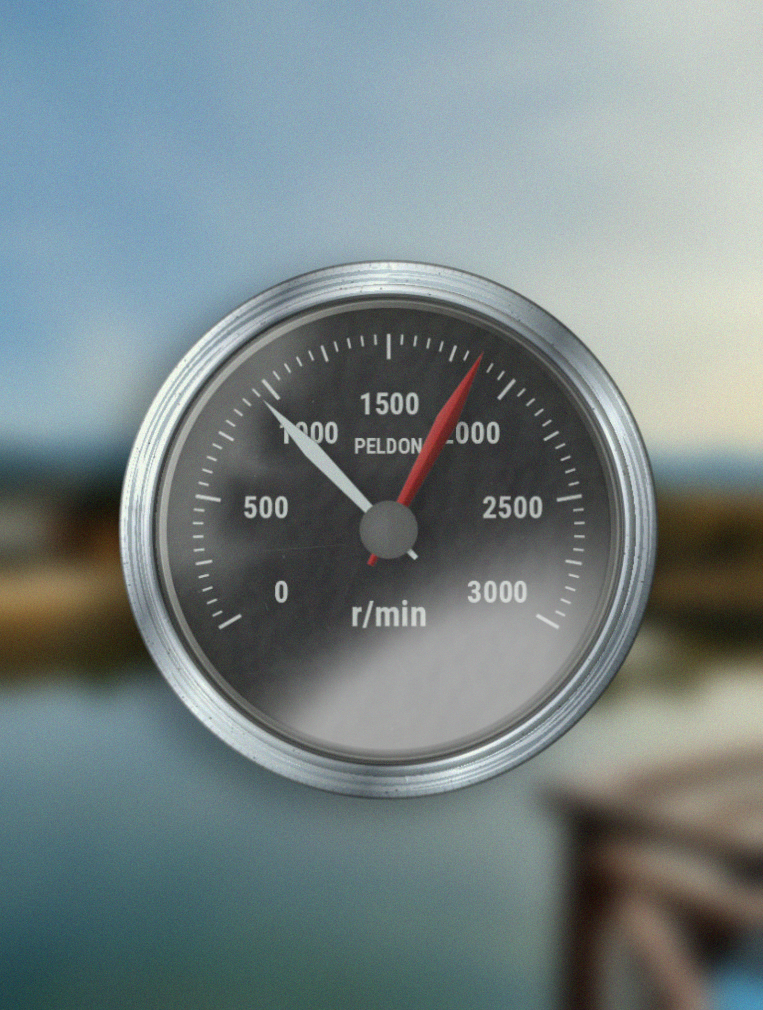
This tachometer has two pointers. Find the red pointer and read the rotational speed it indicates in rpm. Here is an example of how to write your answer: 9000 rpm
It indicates 1850 rpm
